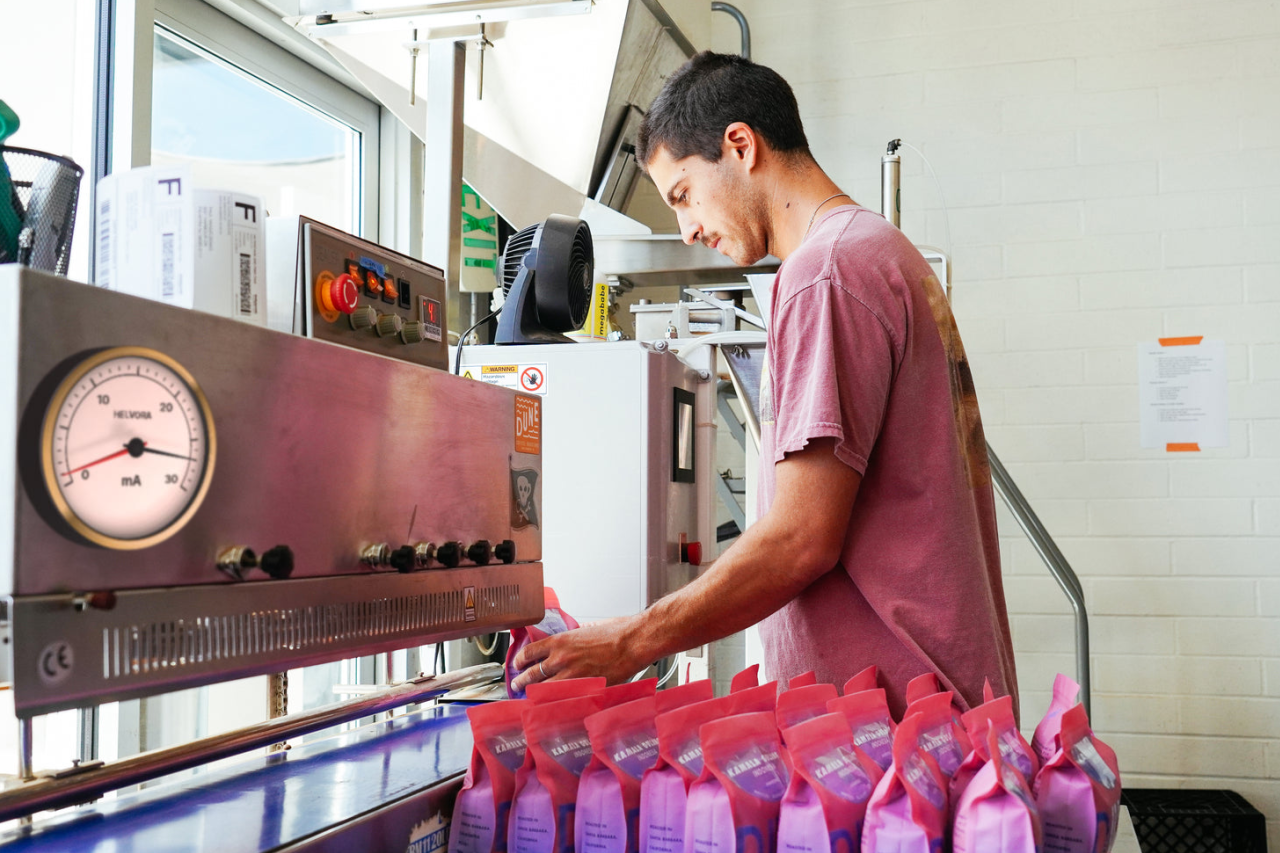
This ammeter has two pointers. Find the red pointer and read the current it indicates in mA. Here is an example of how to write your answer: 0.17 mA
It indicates 1 mA
